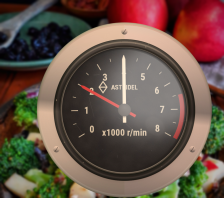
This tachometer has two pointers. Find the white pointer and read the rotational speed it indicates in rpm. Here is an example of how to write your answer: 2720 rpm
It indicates 4000 rpm
